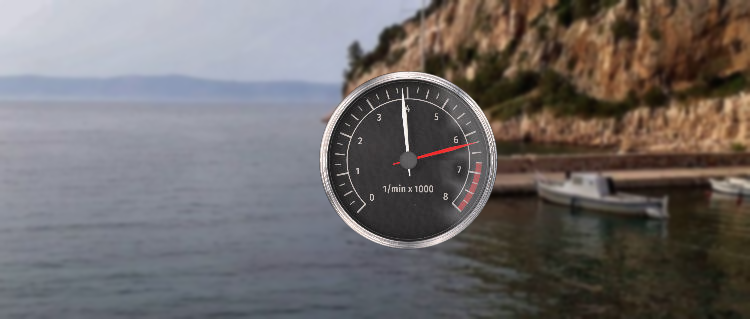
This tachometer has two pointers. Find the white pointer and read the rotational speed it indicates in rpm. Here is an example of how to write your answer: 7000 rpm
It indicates 3875 rpm
